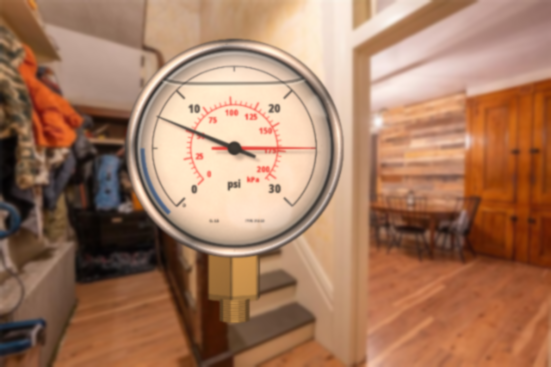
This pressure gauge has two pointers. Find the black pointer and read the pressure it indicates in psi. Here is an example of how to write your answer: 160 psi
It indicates 7.5 psi
